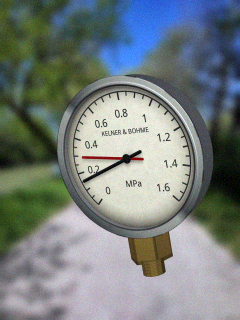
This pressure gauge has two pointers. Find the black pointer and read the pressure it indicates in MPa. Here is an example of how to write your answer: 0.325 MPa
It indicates 0.15 MPa
